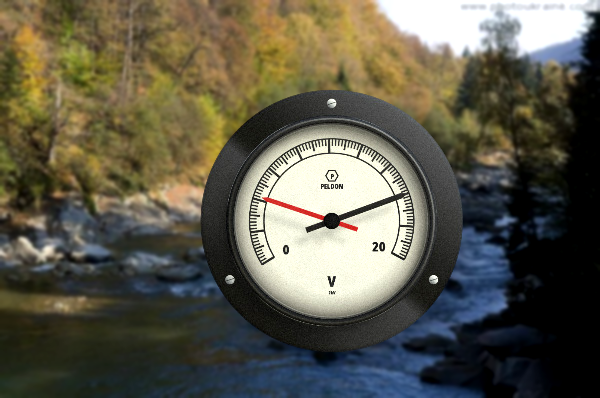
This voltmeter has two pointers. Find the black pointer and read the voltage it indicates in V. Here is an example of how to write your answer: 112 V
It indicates 16 V
